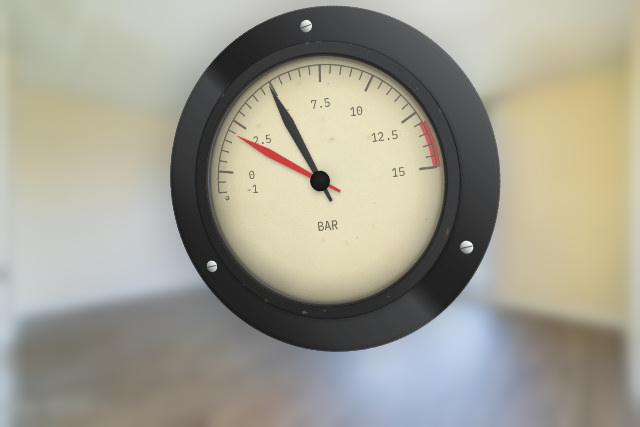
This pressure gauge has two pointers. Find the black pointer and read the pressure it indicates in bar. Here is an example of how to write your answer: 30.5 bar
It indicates 5 bar
